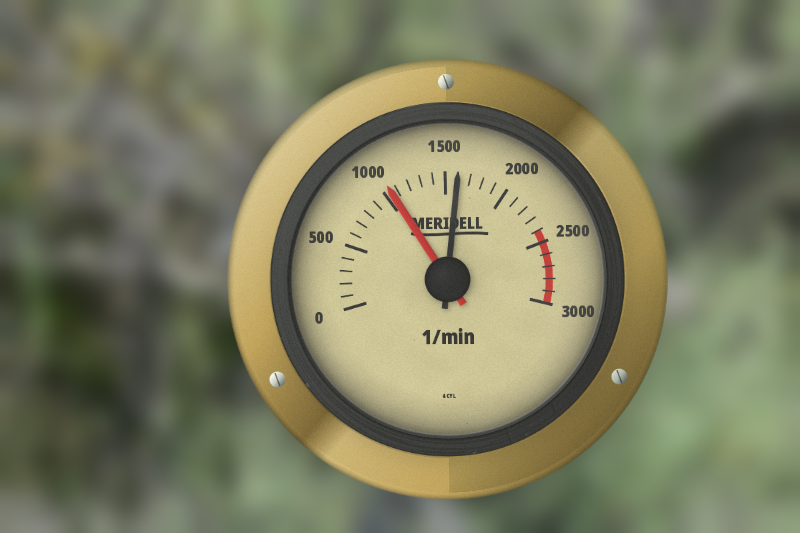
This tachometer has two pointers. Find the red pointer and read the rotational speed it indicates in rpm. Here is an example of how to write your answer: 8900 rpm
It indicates 1050 rpm
